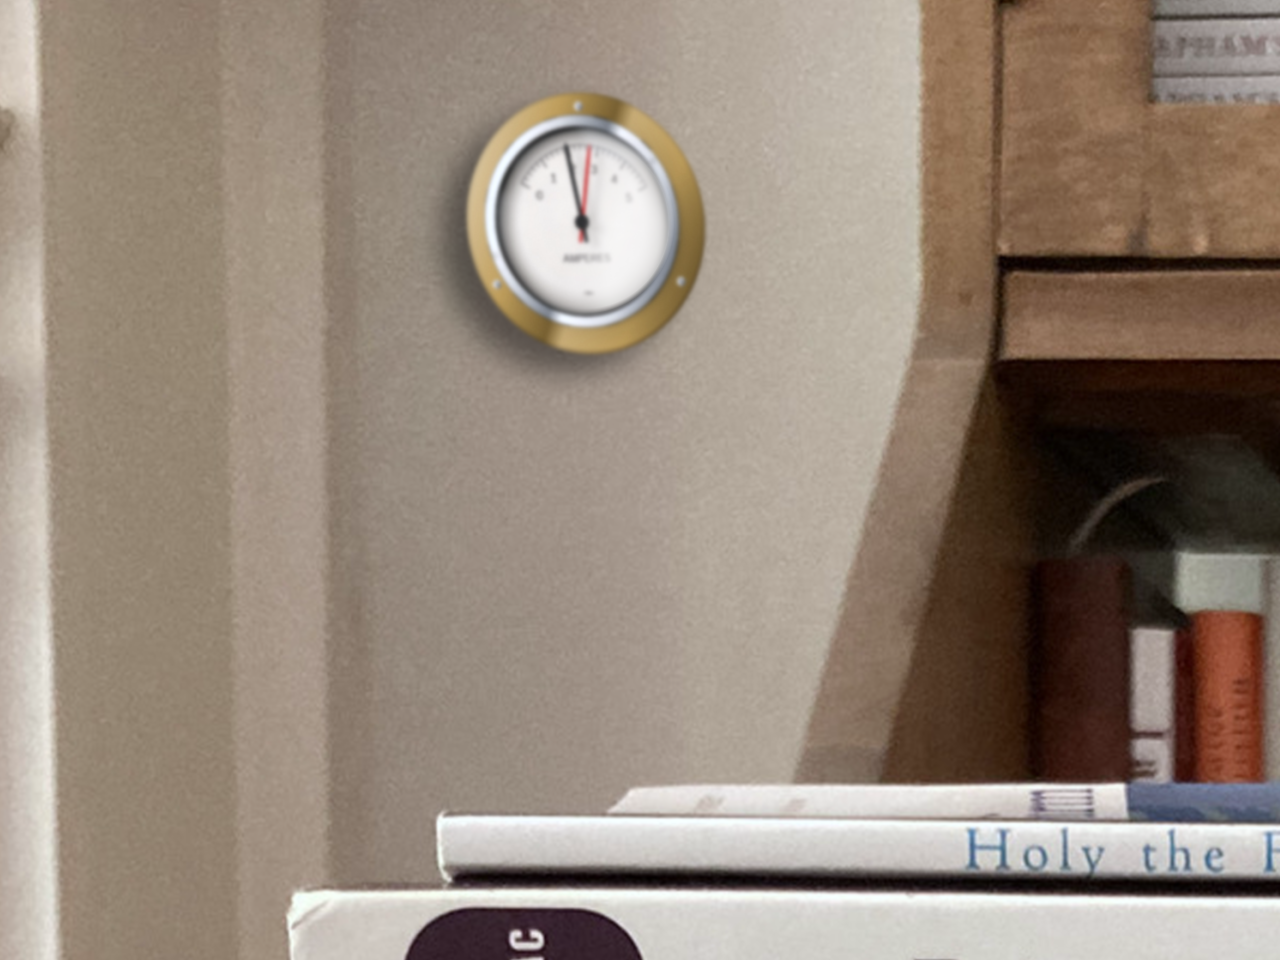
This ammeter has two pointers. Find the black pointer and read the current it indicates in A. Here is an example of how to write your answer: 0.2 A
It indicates 2 A
